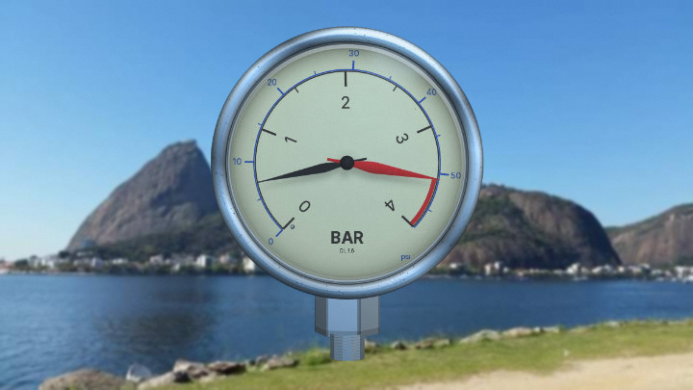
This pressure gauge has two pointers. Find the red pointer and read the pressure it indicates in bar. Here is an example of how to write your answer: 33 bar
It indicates 3.5 bar
